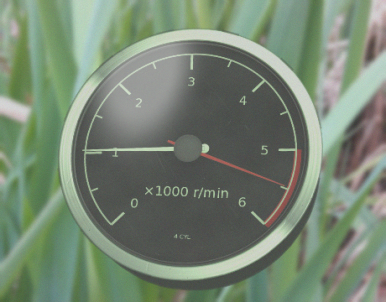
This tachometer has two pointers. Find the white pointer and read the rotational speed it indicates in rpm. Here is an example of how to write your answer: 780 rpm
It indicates 1000 rpm
